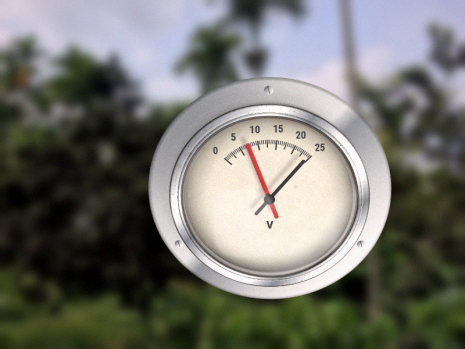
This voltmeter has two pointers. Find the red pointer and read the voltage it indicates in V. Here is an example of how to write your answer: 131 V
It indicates 7.5 V
